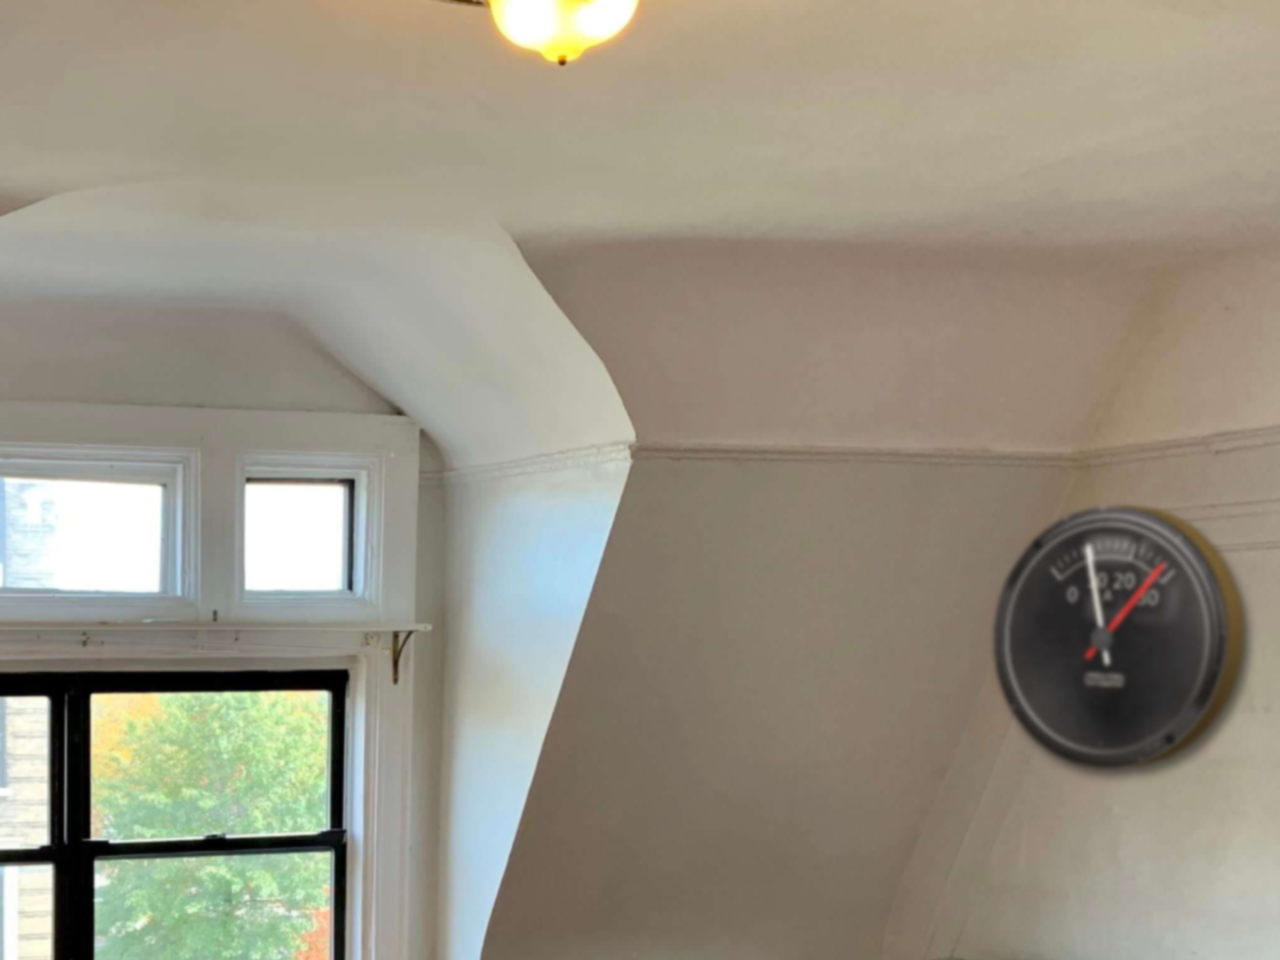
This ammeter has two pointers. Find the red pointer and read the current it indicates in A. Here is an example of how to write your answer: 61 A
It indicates 28 A
